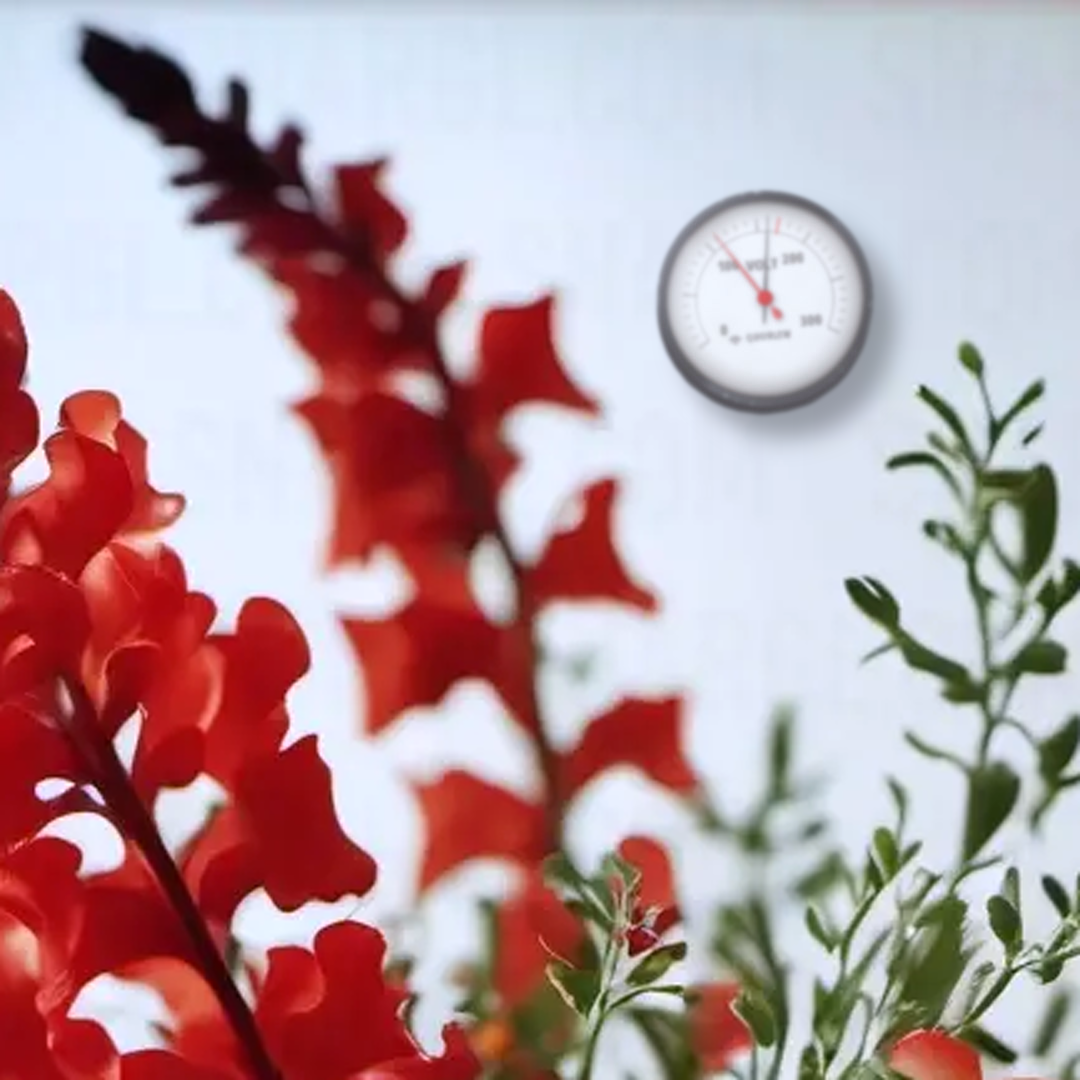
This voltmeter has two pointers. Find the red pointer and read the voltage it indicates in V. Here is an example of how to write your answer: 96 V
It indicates 110 V
